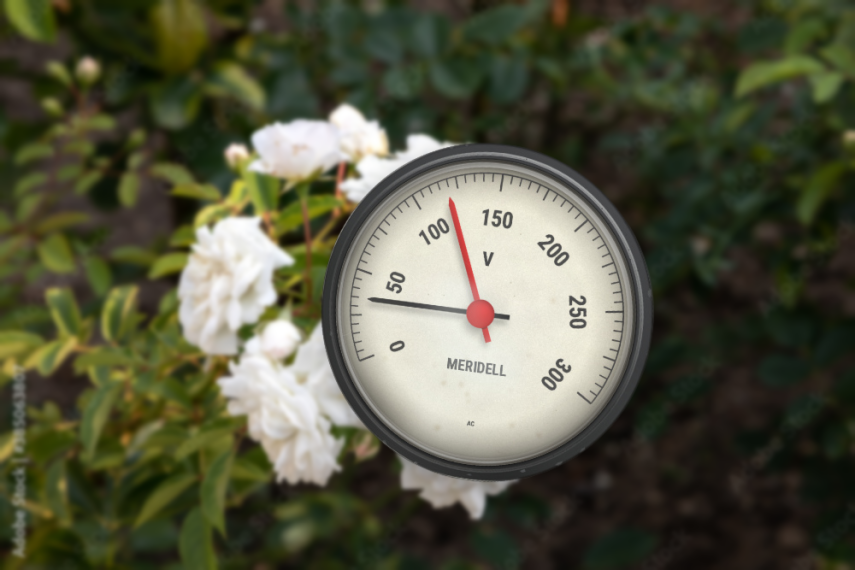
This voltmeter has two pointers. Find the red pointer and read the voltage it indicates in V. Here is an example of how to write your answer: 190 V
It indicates 120 V
